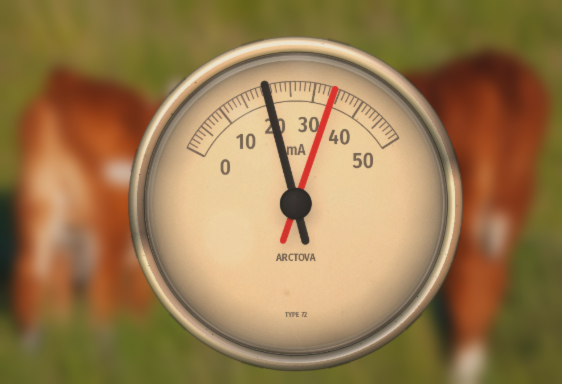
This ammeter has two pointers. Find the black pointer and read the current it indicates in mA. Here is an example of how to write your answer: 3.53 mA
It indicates 20 mA
